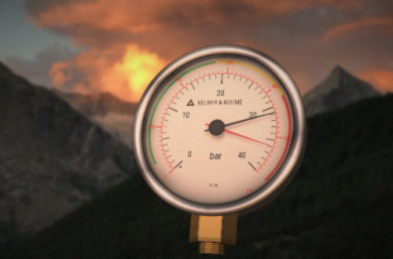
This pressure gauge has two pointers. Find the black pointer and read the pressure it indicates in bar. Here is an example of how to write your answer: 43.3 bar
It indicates 31 bar
